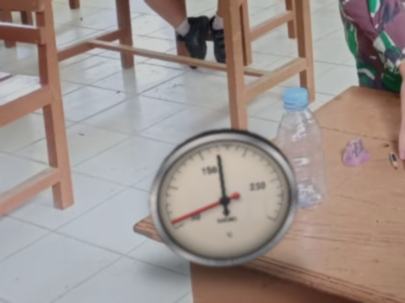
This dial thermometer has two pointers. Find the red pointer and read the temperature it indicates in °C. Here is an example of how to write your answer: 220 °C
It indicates 60 °C
